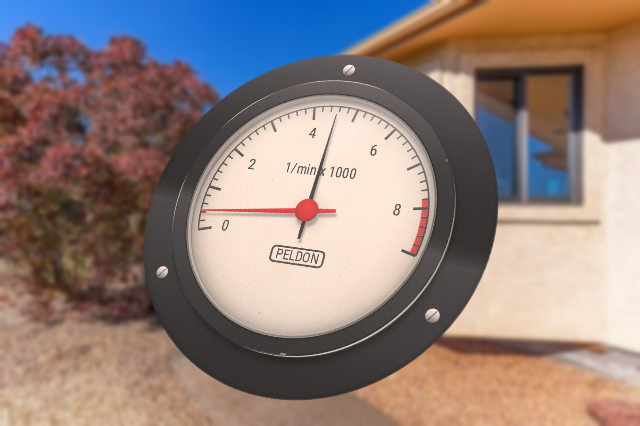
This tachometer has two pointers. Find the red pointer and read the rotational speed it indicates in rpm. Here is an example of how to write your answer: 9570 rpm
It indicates 400 rpm
